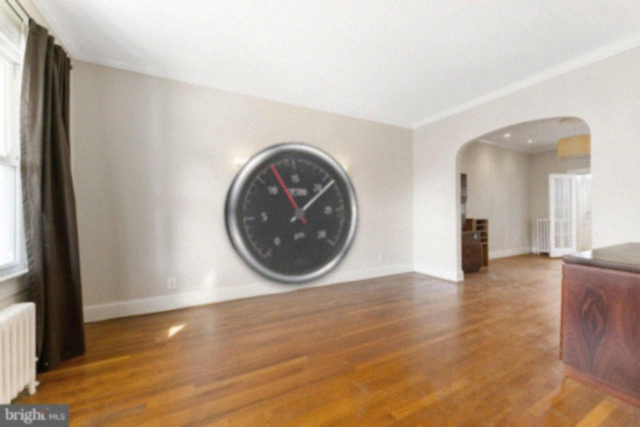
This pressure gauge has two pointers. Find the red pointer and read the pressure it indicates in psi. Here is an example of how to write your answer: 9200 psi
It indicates 12 psi
